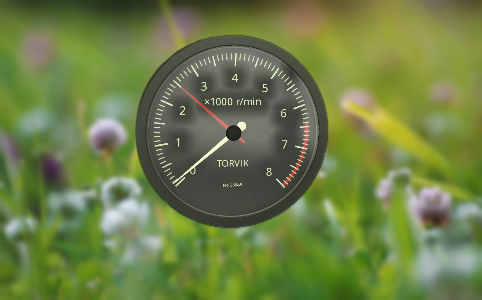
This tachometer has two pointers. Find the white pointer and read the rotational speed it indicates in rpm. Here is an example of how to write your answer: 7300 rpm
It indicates 100 rpm
